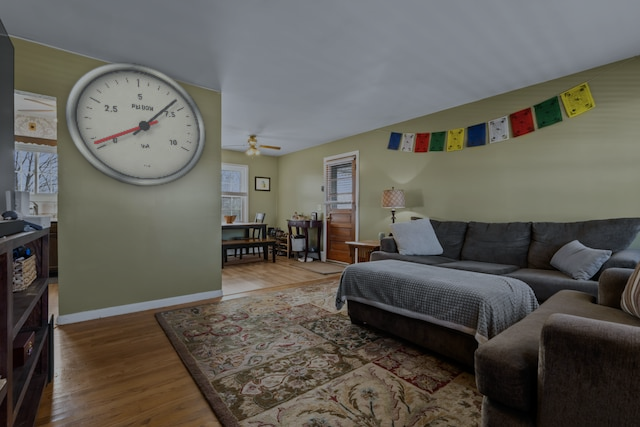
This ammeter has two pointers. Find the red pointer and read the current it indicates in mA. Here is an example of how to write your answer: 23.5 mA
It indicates 0.25 mA
